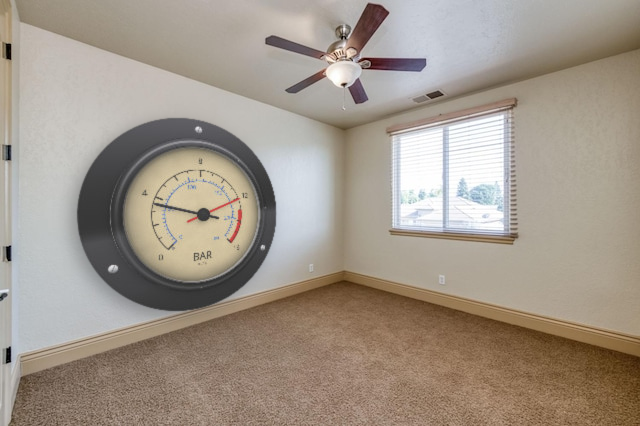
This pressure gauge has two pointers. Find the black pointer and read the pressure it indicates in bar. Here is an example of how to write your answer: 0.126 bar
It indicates 3.5 bar
